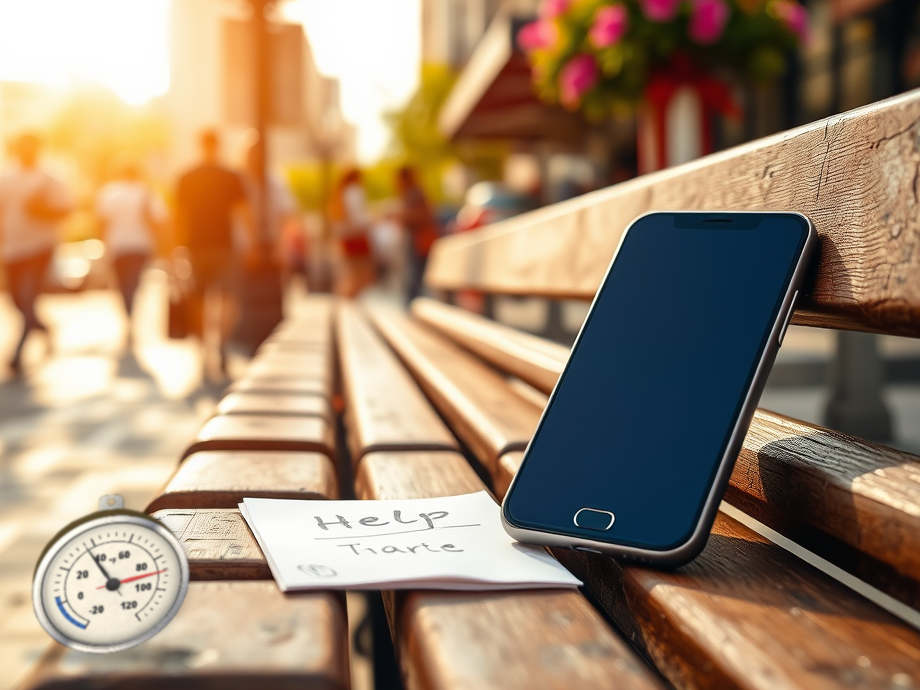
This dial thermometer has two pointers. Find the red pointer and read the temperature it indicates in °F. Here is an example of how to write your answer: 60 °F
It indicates 88 °F
